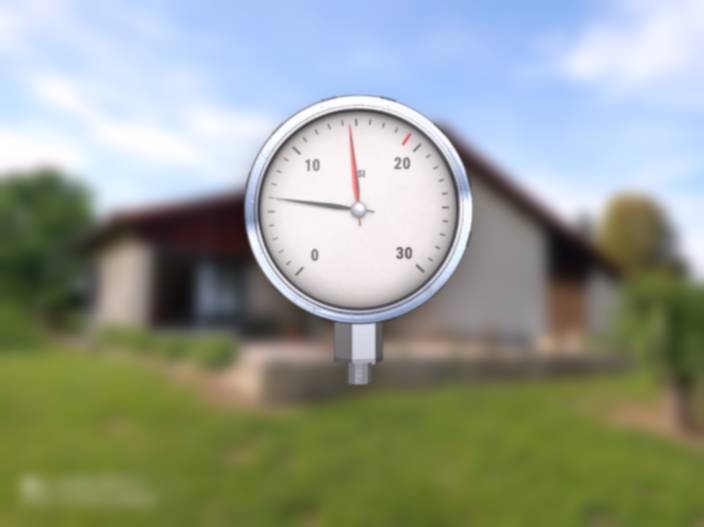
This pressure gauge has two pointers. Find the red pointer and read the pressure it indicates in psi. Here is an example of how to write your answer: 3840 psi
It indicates 14.5 psi
